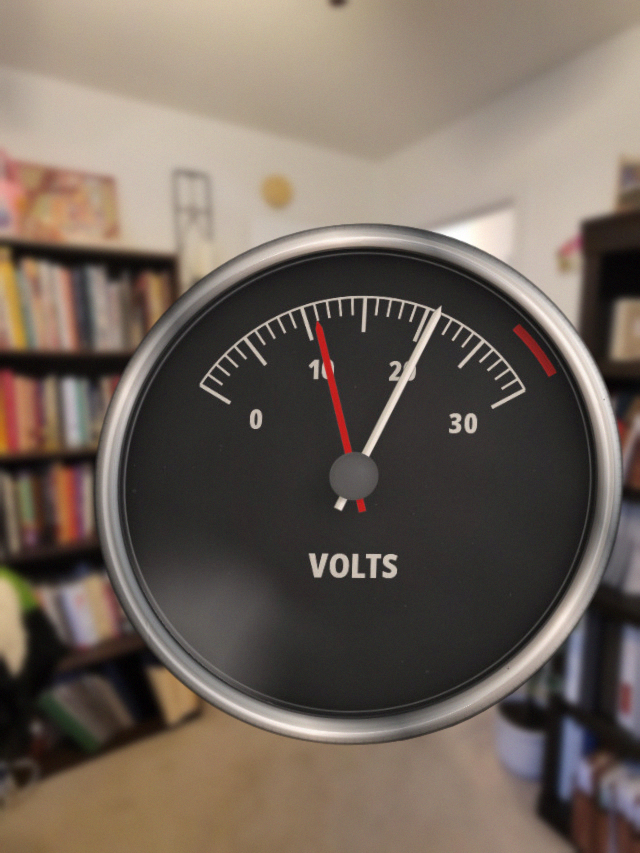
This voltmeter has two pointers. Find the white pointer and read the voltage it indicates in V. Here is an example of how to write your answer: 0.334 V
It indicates 21 V
